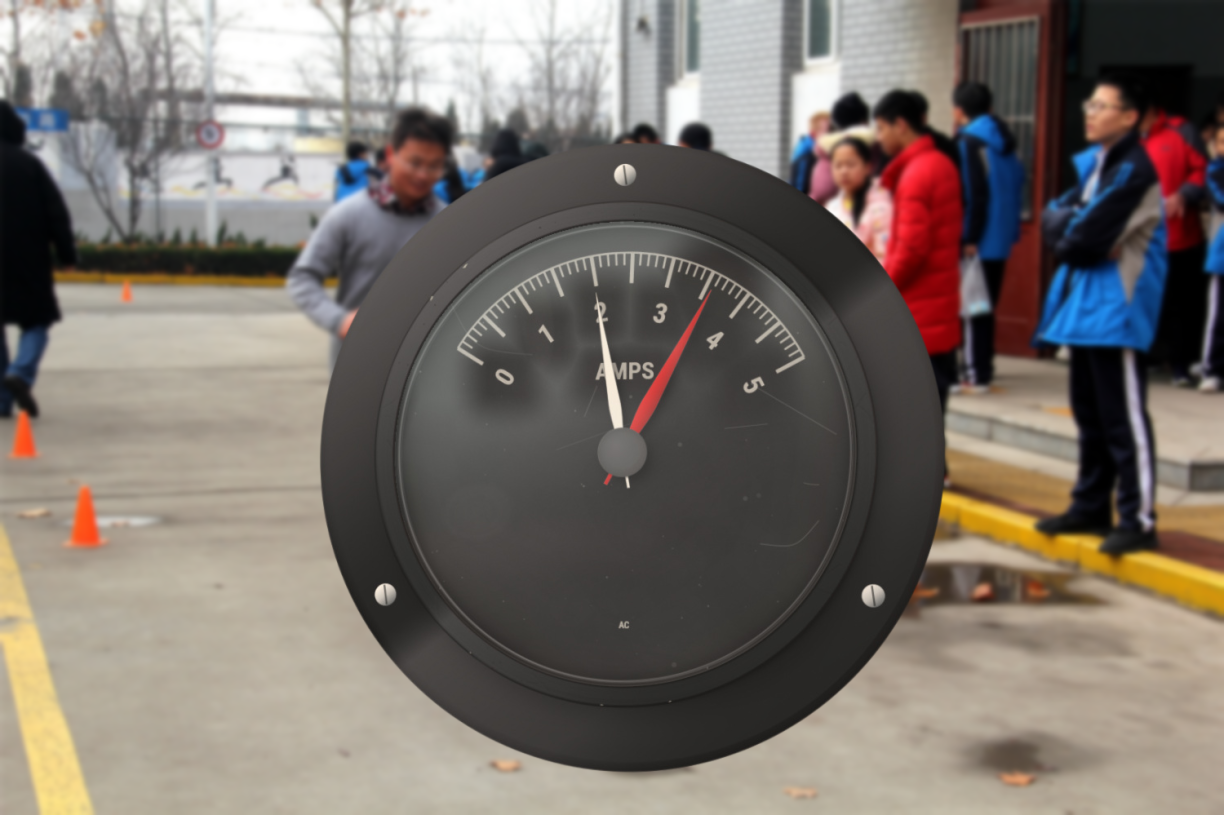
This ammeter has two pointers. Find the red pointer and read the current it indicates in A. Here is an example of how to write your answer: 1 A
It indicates 3.6 A
